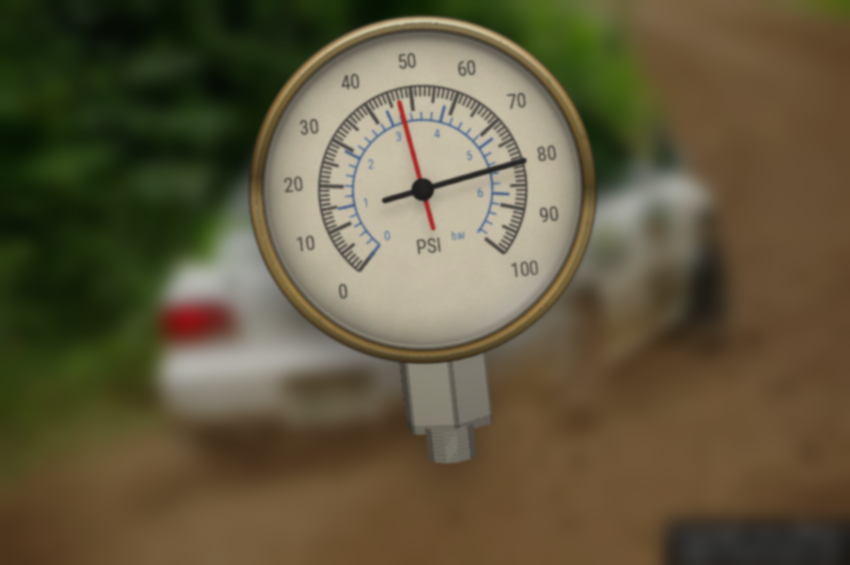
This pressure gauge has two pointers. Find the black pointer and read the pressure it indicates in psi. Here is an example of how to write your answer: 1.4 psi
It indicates 80 psi
